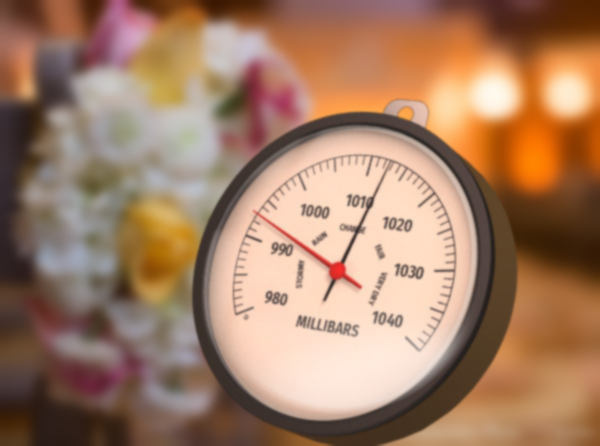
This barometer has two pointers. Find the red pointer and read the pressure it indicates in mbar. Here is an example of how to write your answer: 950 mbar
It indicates 993 mbar
